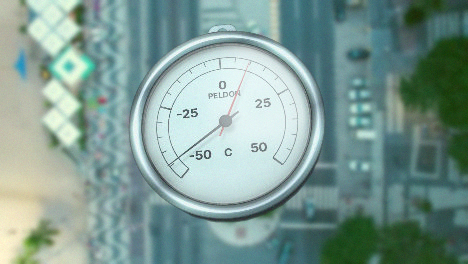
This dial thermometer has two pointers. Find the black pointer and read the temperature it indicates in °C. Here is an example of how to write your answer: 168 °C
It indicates -45 °C
